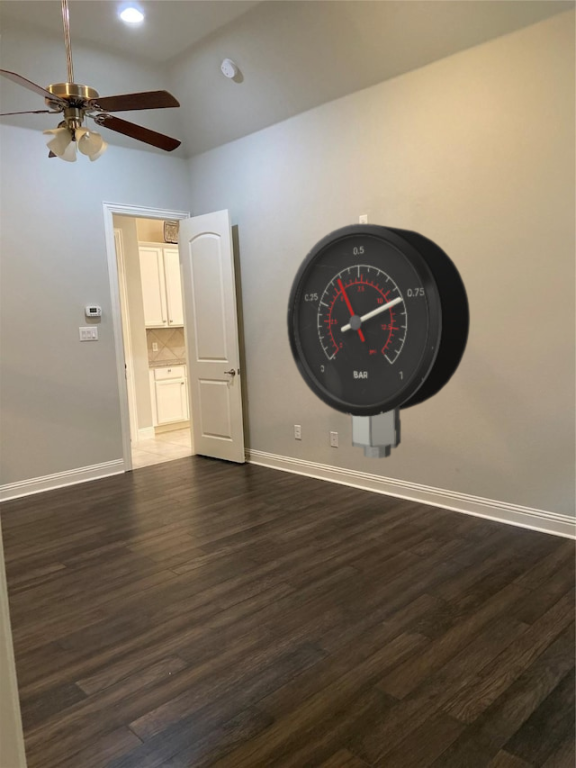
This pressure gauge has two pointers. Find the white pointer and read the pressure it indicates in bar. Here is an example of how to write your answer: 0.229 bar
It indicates 0.75 bar
